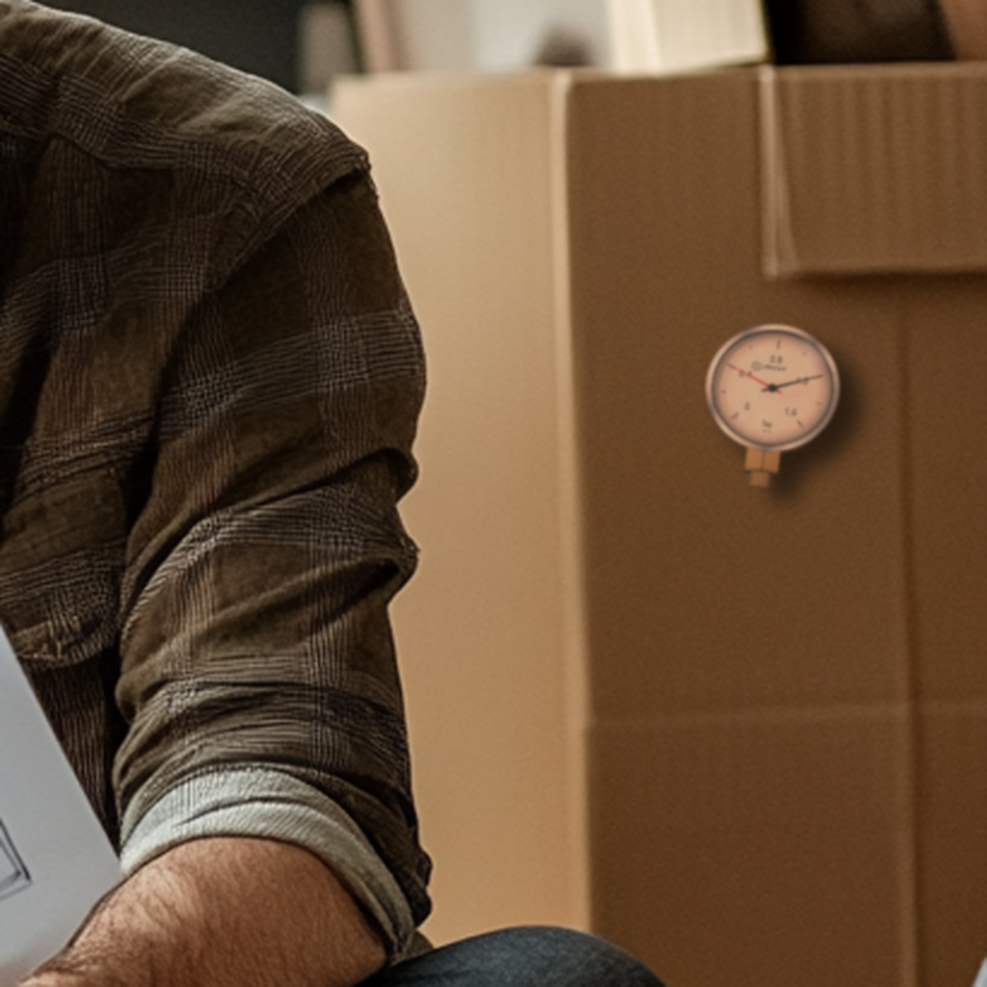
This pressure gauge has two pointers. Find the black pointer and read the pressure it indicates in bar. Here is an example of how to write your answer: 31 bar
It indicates 1.2 bar
